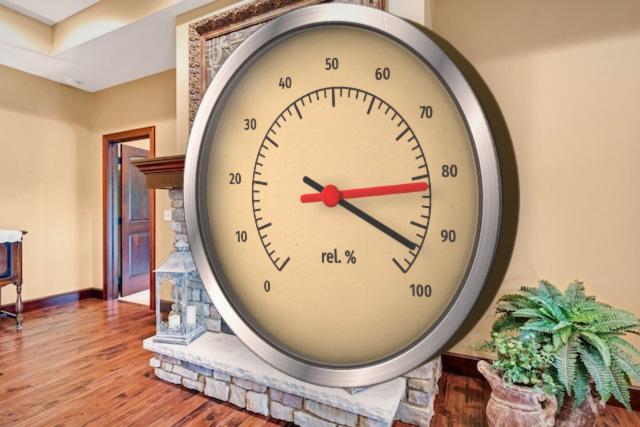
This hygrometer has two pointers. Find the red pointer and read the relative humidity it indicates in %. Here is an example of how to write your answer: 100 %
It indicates 82 %
